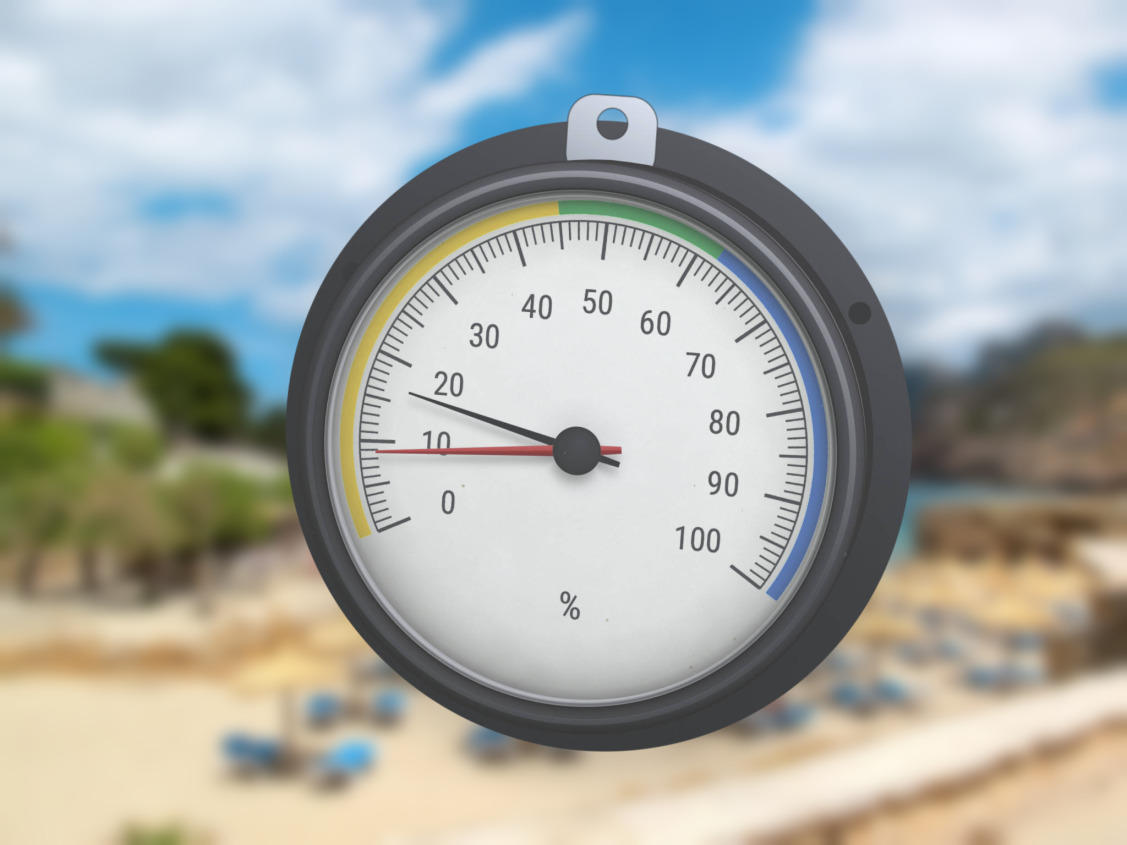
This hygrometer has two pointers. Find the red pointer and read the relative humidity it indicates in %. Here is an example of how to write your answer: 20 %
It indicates 9 %
